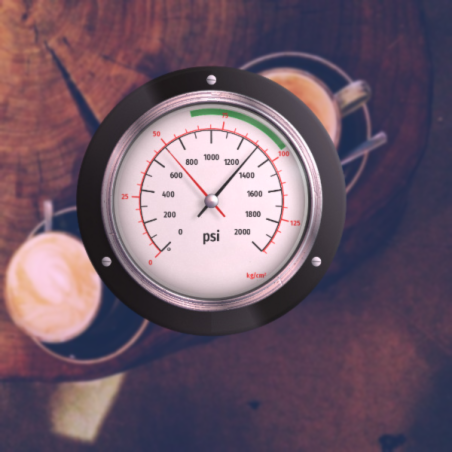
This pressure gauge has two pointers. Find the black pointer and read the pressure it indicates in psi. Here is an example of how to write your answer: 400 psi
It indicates 1300 psi
